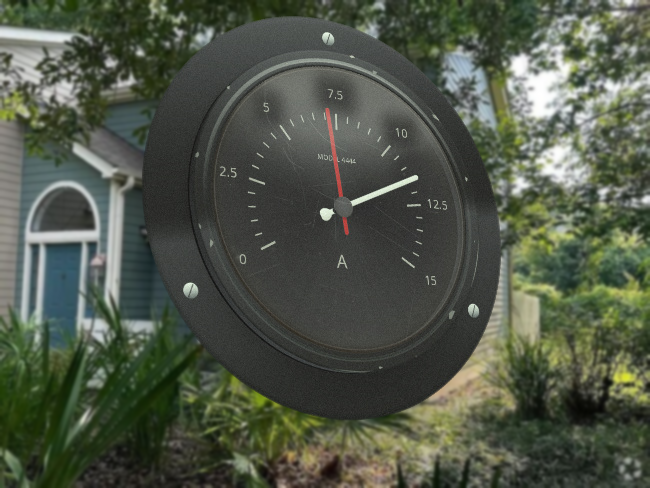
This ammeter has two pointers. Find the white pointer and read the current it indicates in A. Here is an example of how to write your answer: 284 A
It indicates 11.5 A
